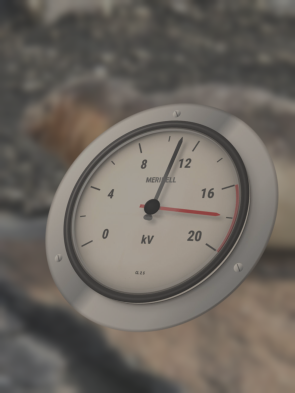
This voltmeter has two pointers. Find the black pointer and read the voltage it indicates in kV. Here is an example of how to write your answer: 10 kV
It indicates 11 kV
